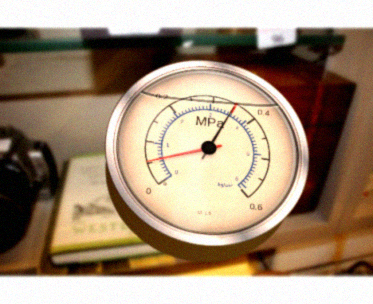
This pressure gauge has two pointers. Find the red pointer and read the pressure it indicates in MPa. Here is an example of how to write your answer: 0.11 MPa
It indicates 0.05 MPa
